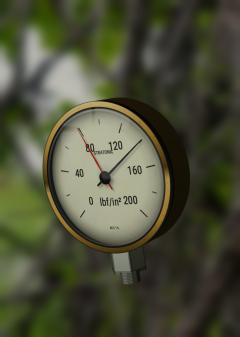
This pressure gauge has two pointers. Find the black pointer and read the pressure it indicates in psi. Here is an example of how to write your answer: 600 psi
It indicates 140 psi
